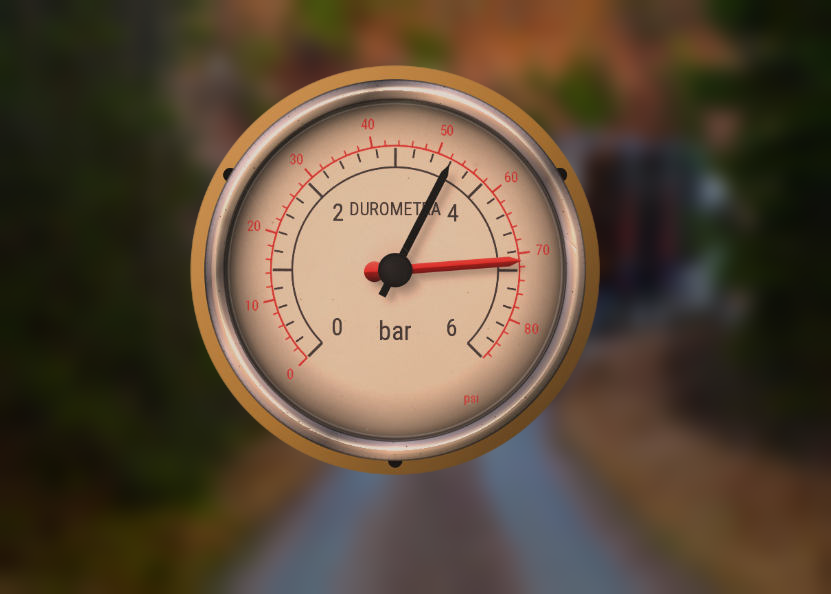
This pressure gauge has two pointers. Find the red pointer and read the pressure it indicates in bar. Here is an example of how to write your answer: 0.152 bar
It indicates 4.9 bar
